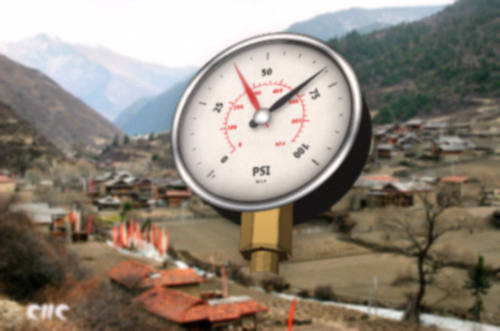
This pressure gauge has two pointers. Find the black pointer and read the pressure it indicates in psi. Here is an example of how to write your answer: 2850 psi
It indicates 70 psi
